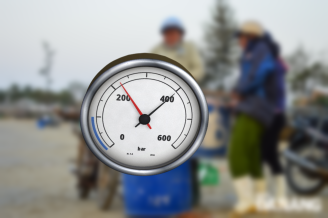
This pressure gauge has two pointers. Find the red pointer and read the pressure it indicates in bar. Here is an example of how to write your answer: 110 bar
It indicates 225 bar
